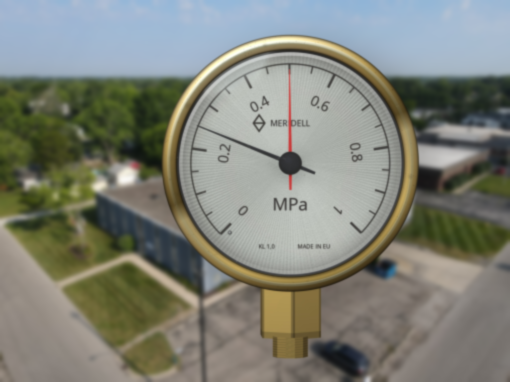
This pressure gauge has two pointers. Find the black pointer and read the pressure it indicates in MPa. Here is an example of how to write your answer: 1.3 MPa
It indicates 0.25 MPa
